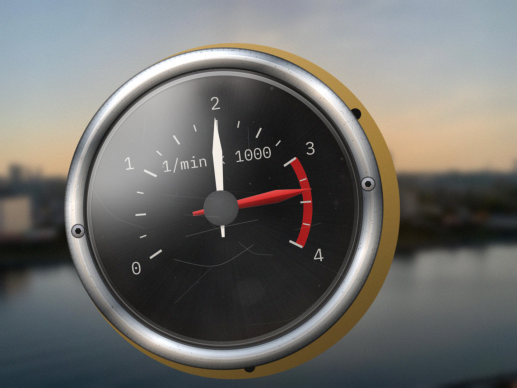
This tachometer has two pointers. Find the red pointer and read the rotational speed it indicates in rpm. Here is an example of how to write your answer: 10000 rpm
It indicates 3375 rpm
